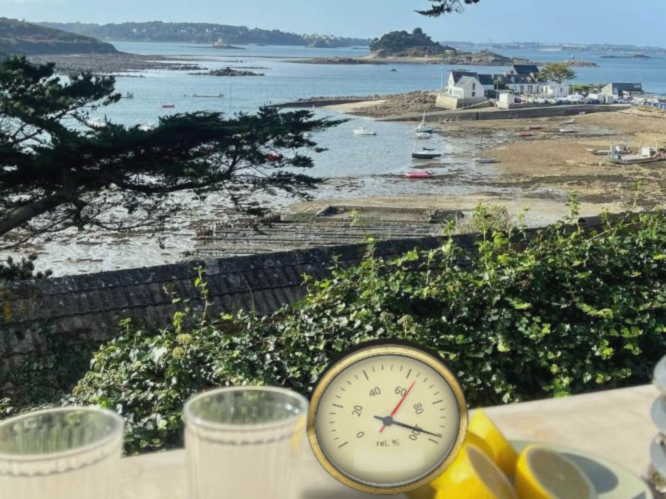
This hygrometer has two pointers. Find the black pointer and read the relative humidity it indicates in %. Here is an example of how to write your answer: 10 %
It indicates 96 %
